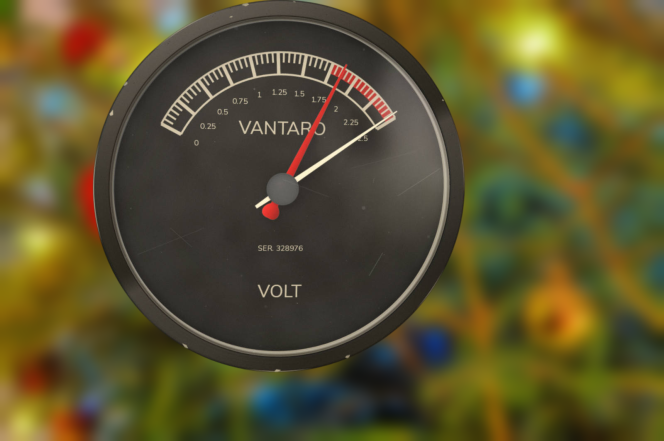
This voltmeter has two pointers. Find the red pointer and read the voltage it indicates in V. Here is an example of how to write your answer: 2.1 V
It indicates 1.85 V
